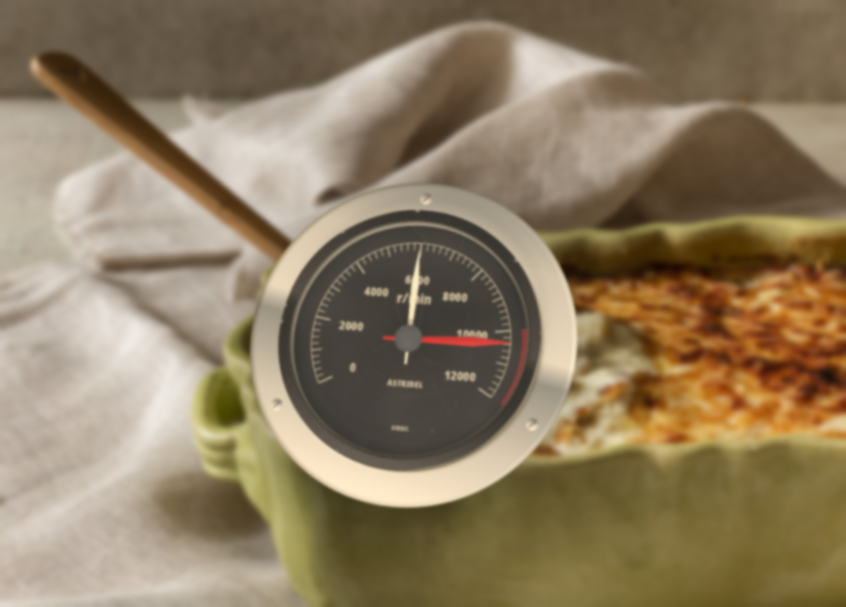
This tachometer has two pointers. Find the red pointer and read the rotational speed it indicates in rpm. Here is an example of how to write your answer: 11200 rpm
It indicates 10400 rpm
